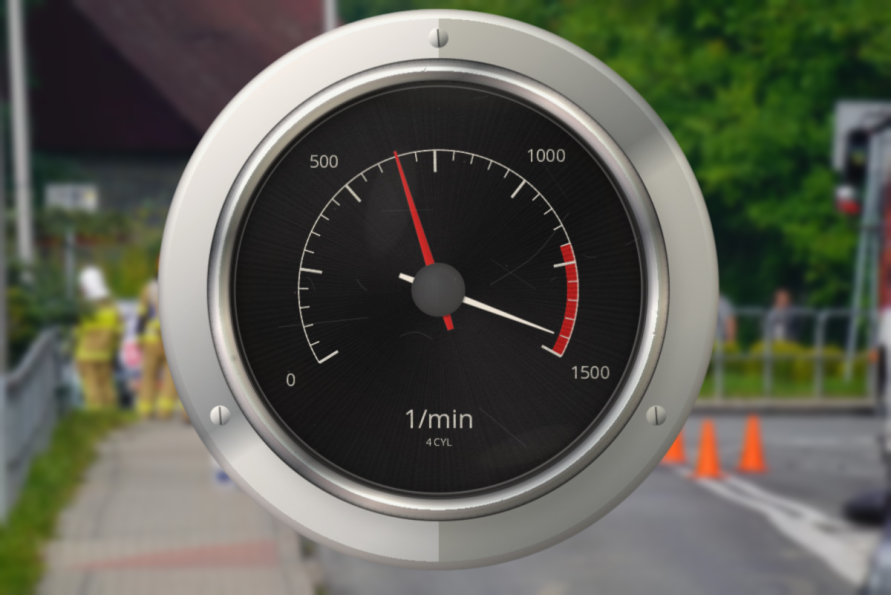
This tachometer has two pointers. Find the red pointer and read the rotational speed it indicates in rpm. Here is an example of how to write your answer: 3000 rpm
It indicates 650 rpm
